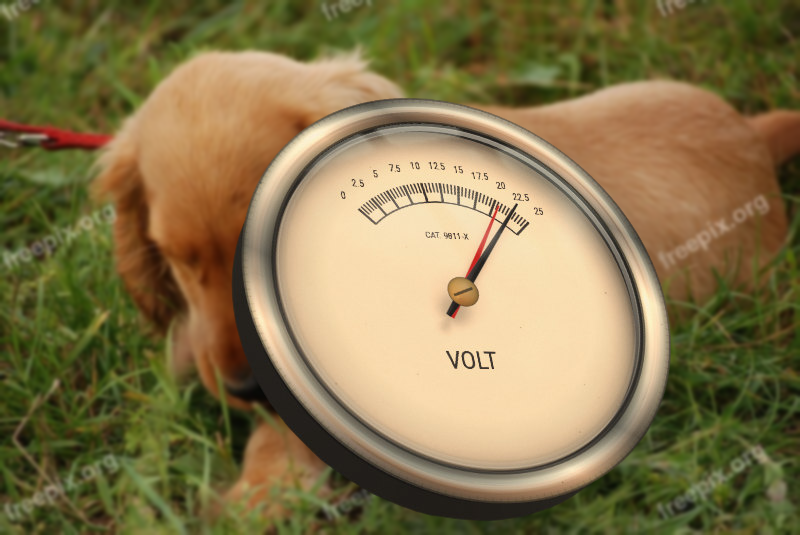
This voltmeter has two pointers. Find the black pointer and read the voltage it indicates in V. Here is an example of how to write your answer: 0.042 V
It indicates 22.5 V
